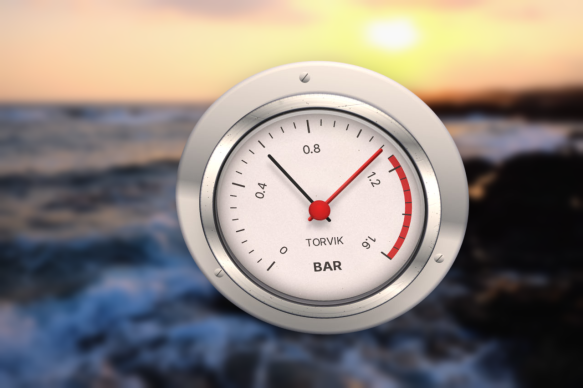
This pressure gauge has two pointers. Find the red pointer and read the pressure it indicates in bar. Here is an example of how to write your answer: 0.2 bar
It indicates 1.1 bar
